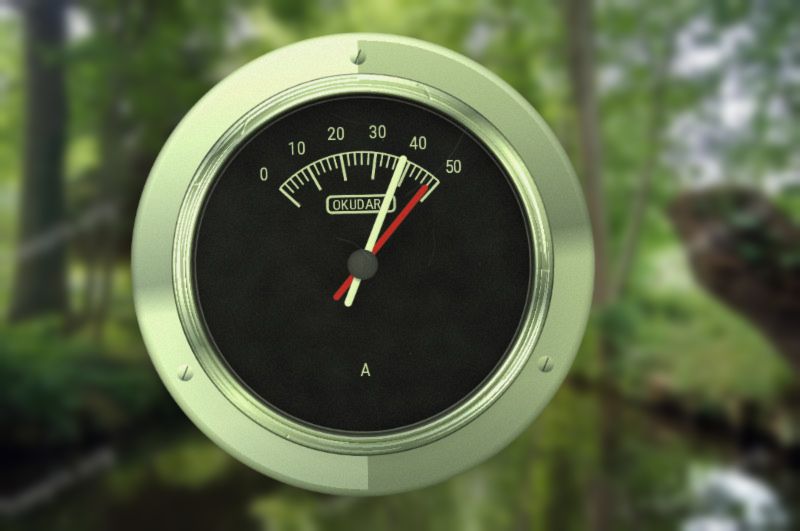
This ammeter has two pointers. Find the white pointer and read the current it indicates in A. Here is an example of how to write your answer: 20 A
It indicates 38 A
